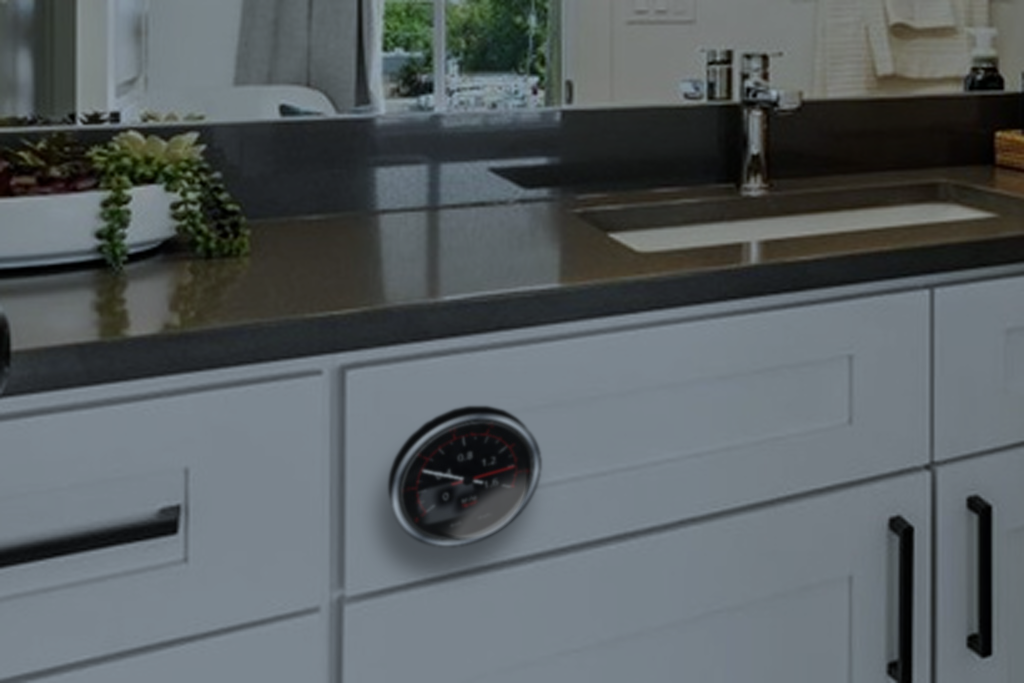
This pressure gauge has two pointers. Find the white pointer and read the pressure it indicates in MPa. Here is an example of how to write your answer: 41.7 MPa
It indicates 0.4 MPa
